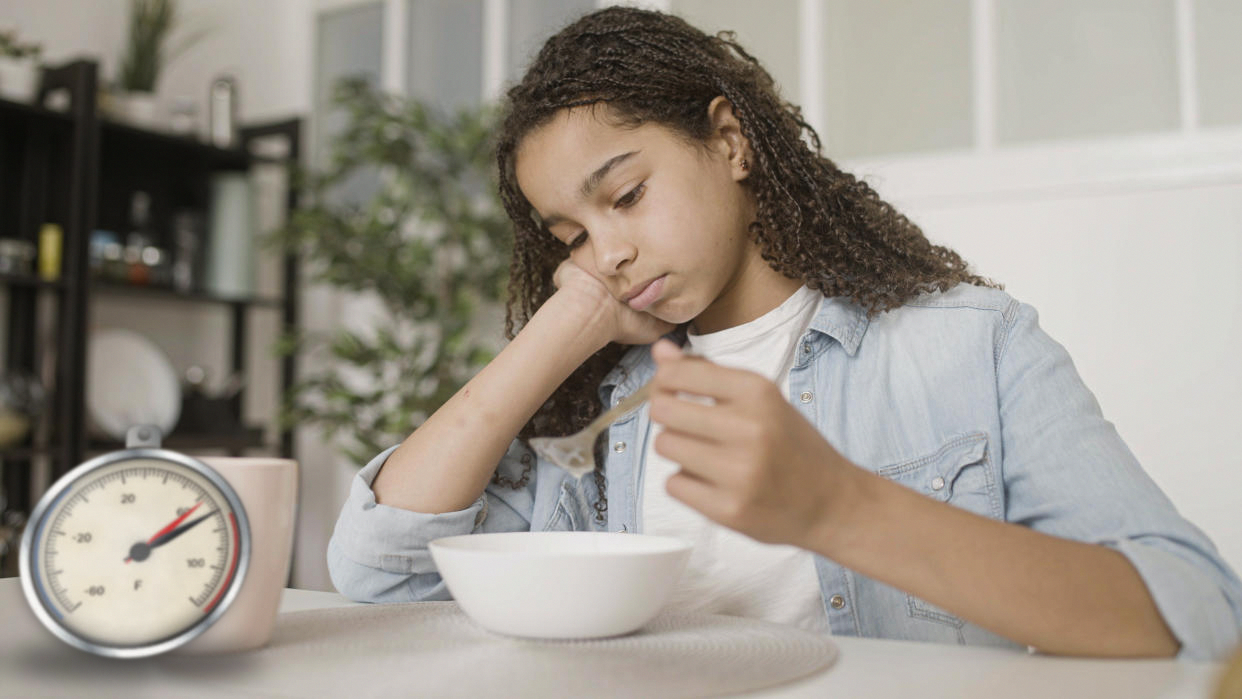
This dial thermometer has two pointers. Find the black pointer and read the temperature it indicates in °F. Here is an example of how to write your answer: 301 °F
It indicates 70 °F
